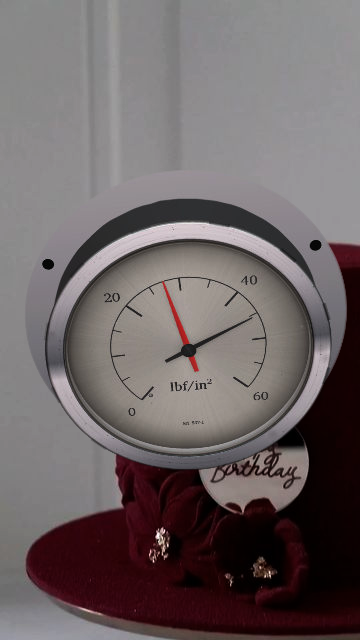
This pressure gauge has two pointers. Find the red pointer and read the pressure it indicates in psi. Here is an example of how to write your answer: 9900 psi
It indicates 27.5 psi
